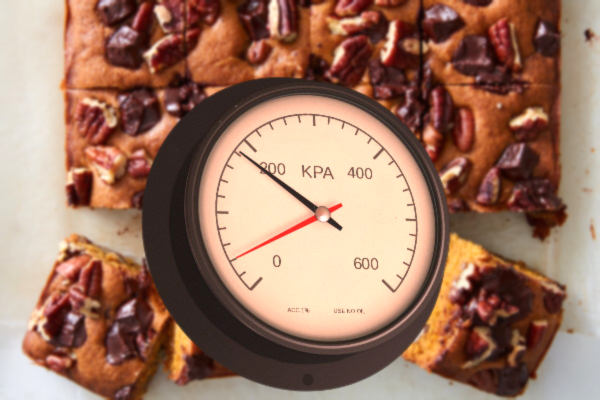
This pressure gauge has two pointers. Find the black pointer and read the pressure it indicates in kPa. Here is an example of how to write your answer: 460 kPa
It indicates 180 kPa
